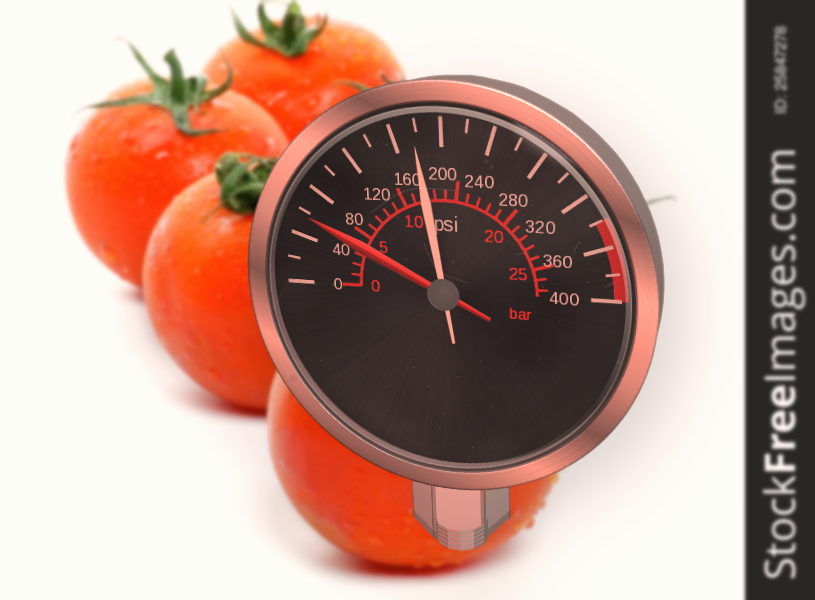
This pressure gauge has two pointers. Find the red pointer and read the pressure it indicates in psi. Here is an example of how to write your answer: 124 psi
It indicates 60 psi
